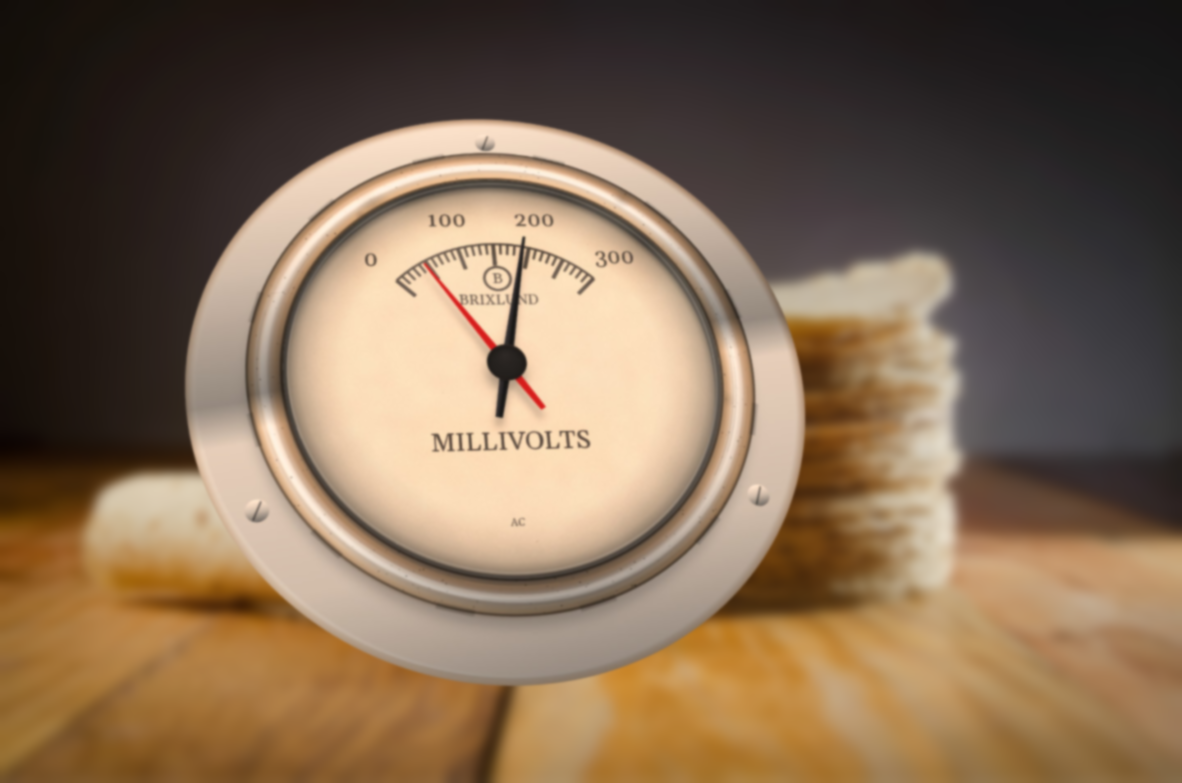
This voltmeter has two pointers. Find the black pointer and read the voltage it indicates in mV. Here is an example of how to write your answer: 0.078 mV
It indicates 190 mV
